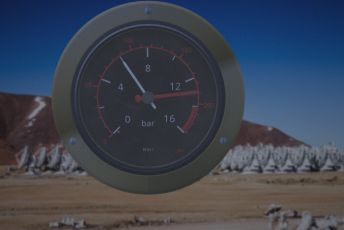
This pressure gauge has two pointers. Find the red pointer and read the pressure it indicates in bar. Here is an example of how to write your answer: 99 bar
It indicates 13 bar
